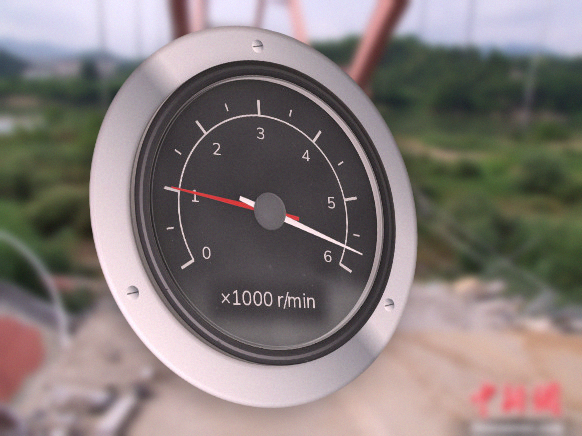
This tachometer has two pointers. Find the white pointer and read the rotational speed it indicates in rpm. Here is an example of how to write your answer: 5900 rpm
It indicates 5750 rpm
